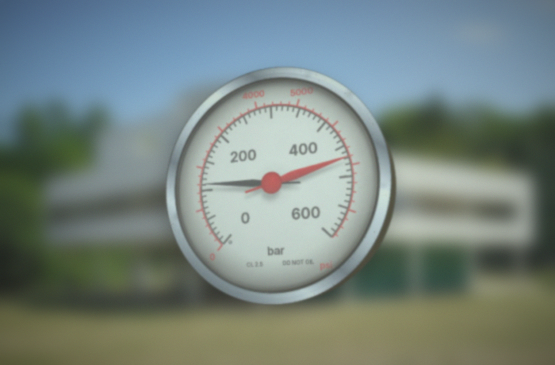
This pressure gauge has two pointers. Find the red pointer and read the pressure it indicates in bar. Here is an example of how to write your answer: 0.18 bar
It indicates 470 bar
